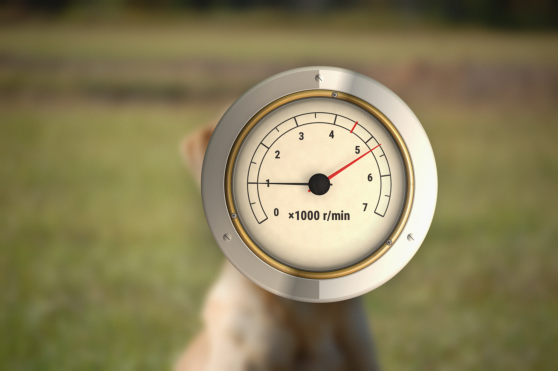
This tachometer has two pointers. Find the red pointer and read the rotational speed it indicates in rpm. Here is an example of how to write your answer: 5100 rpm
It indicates 5250 rpm
